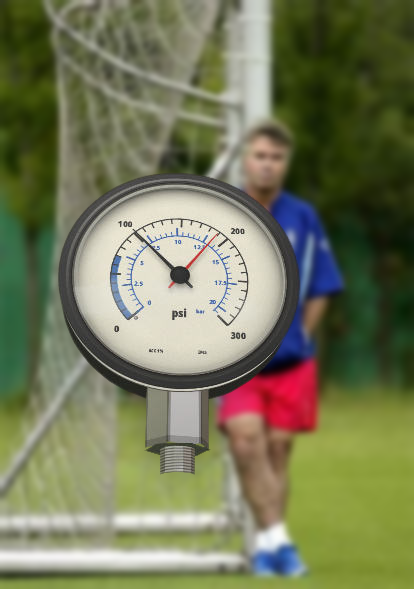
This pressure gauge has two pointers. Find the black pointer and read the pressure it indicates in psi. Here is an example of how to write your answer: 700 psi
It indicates 100 psi
